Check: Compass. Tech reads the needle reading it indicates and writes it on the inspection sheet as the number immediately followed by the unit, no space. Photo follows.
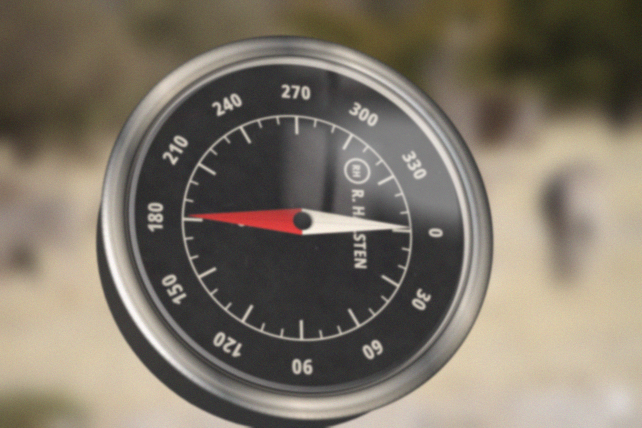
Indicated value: 180°
